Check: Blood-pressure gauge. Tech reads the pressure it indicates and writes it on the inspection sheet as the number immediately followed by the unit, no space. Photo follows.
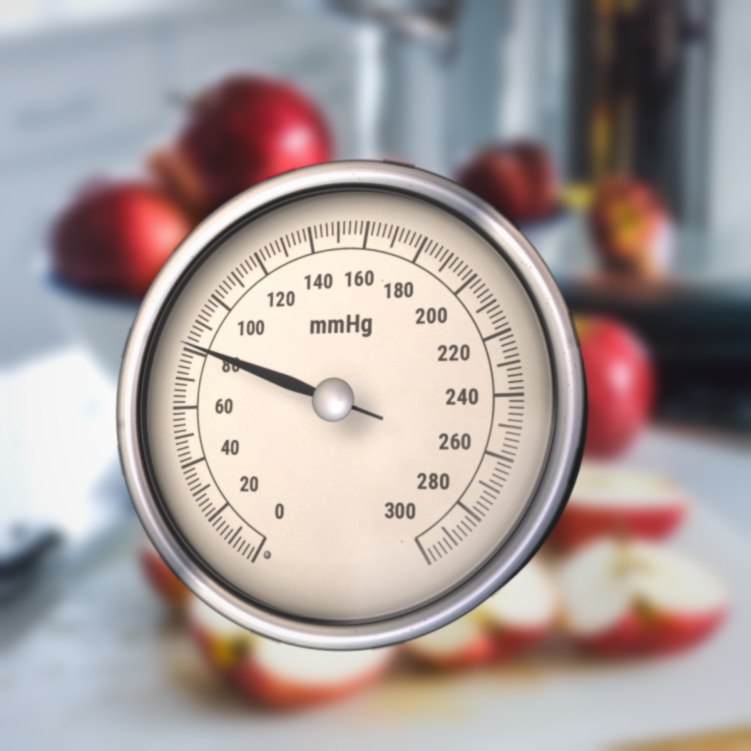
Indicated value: 82mmHg
